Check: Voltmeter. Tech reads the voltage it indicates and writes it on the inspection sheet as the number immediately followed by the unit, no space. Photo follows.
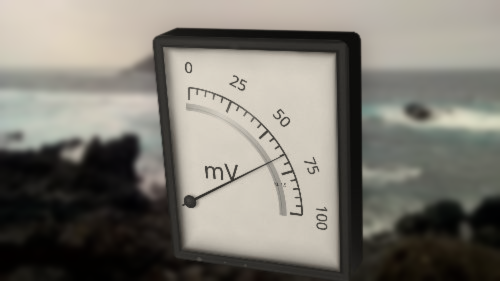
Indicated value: 65mV
